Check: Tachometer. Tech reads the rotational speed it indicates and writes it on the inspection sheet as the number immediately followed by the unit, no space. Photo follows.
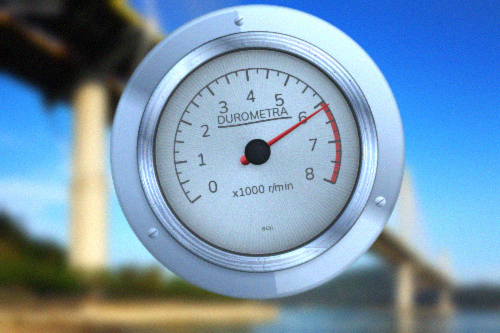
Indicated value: 6125rpm
